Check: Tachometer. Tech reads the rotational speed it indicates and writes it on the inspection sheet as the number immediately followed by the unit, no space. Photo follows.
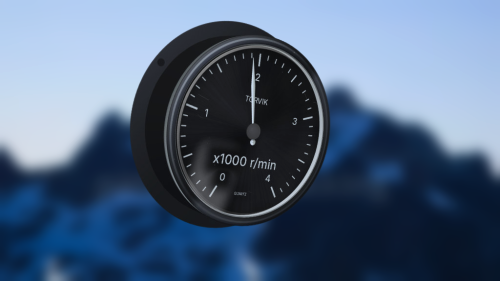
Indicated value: 1900rpm
